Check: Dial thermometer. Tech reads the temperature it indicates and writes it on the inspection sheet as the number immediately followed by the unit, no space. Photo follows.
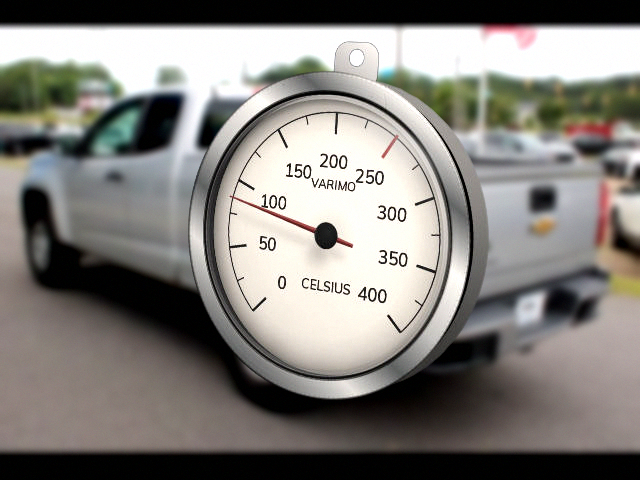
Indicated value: 87.5°C
